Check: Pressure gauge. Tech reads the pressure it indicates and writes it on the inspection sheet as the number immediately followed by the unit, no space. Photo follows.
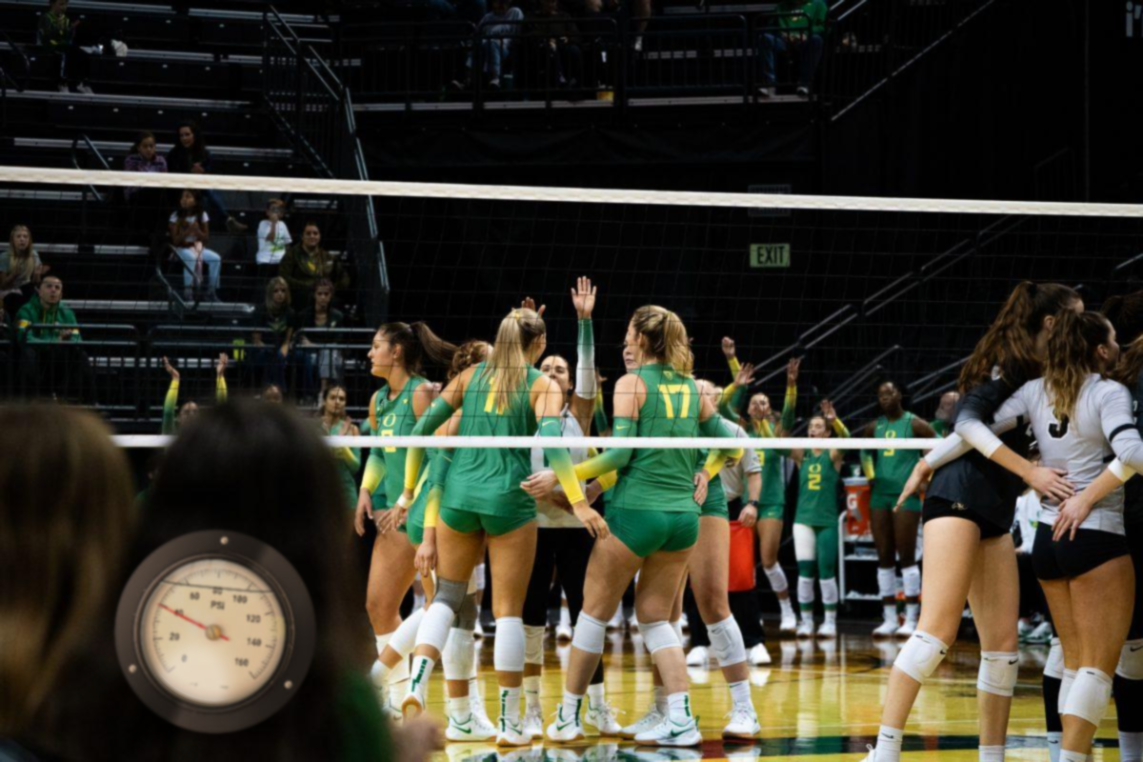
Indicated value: 40psi
